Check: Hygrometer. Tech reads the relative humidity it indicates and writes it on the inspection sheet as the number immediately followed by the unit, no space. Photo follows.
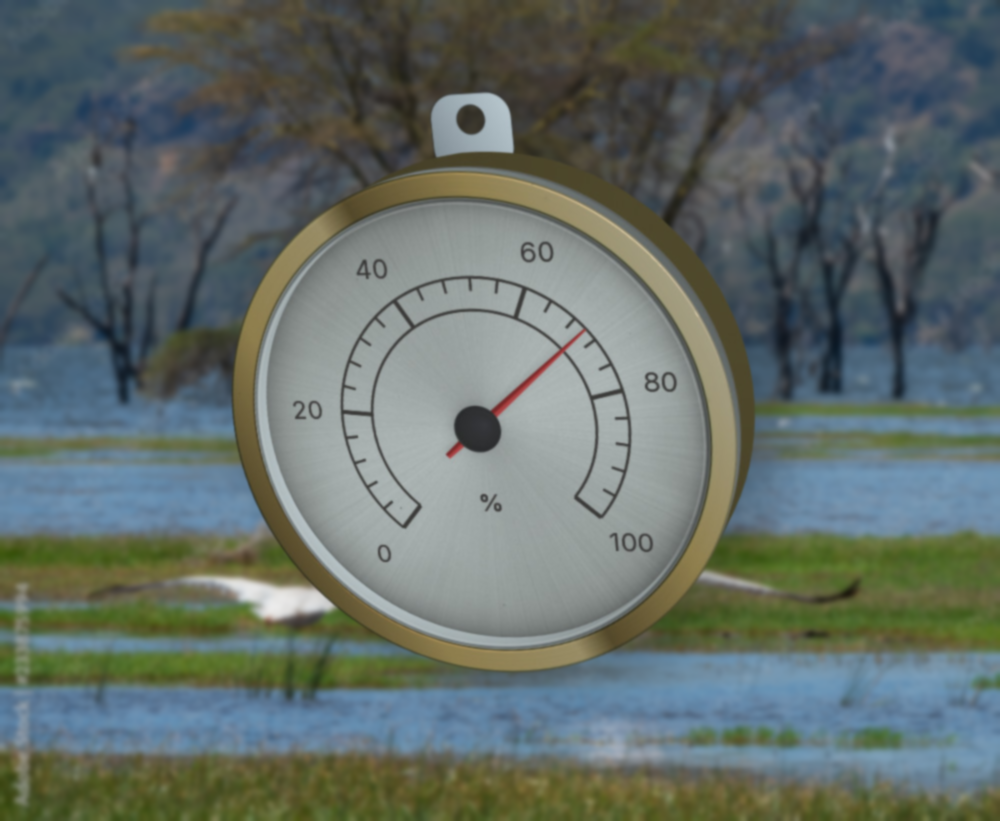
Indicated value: 70%
